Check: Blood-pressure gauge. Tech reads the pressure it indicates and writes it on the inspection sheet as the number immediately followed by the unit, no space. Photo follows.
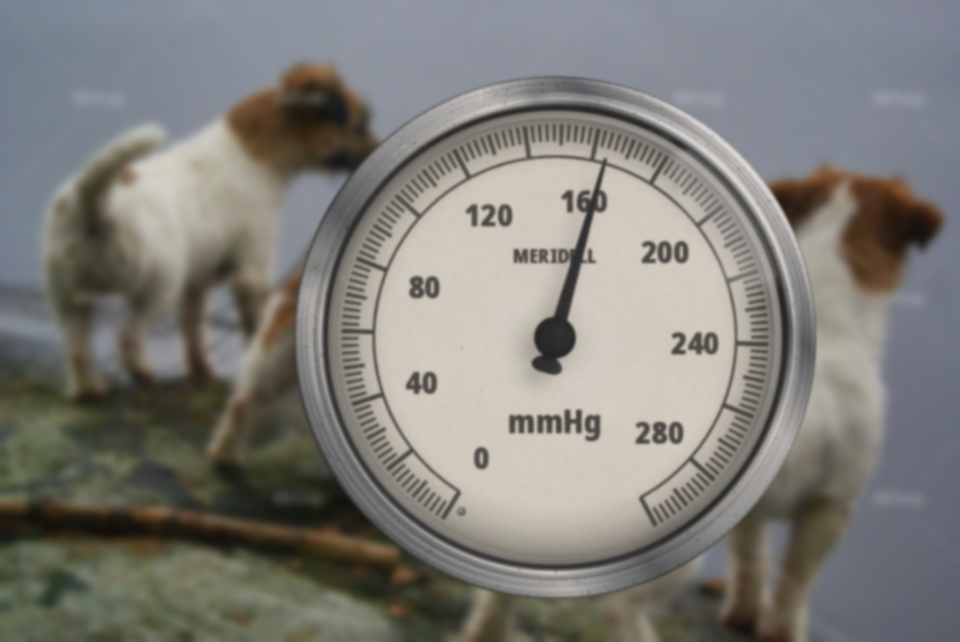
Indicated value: 164mmHg
